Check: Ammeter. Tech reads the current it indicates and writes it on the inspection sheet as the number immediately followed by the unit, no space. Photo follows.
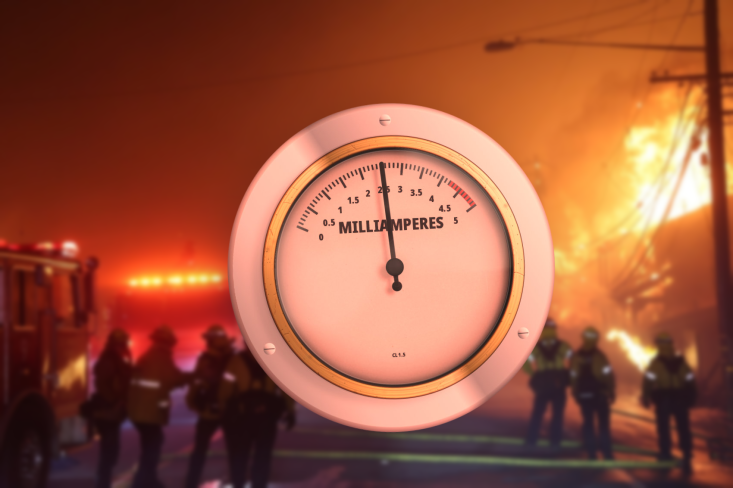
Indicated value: 2.5mA
